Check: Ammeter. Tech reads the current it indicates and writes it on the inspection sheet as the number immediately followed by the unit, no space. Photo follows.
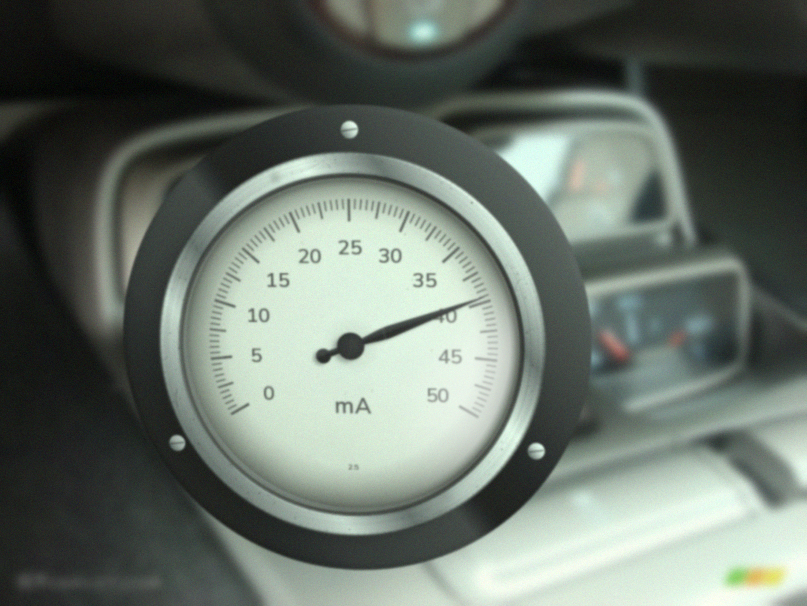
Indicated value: 39.5mA
